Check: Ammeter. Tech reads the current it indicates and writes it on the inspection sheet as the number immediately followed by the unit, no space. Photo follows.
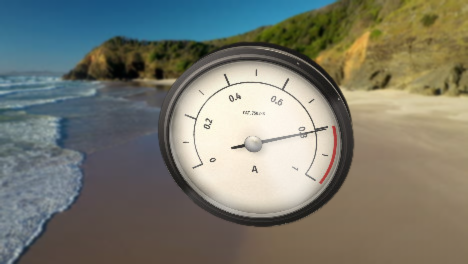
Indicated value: 0.8A
